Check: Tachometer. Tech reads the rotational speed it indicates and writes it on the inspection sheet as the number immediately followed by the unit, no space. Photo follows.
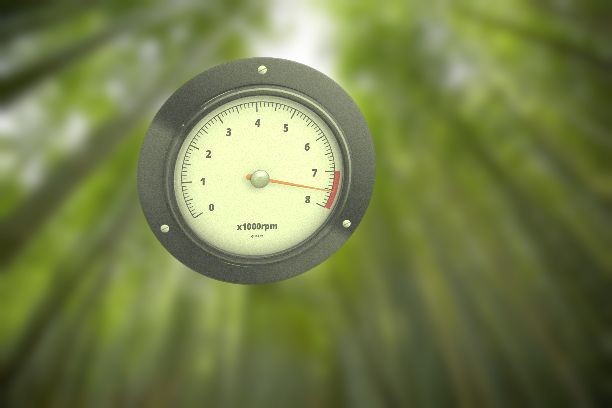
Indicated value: 7500rpm
